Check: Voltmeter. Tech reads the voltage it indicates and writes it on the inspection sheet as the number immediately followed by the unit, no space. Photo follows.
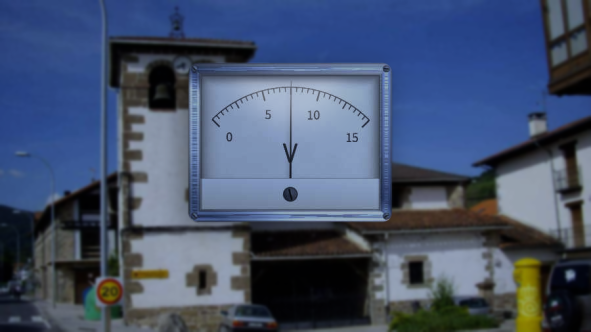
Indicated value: 7.5V
